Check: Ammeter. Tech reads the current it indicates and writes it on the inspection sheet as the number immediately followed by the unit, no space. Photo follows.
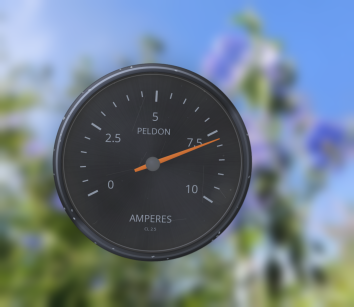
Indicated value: 7.75A
